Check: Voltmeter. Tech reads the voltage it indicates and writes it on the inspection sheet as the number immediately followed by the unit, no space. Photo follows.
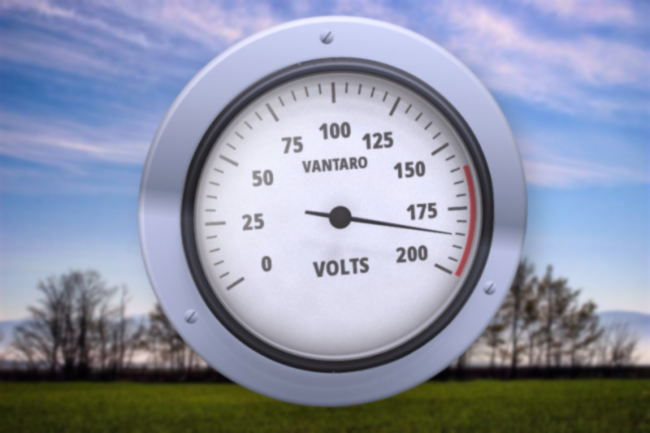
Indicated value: 185V
